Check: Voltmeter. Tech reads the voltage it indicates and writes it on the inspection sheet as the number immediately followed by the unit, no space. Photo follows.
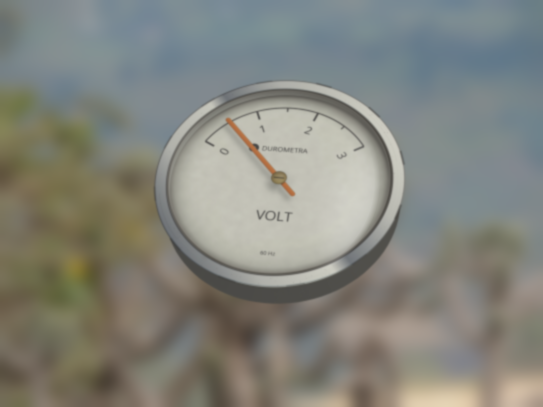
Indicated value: 0.5V
